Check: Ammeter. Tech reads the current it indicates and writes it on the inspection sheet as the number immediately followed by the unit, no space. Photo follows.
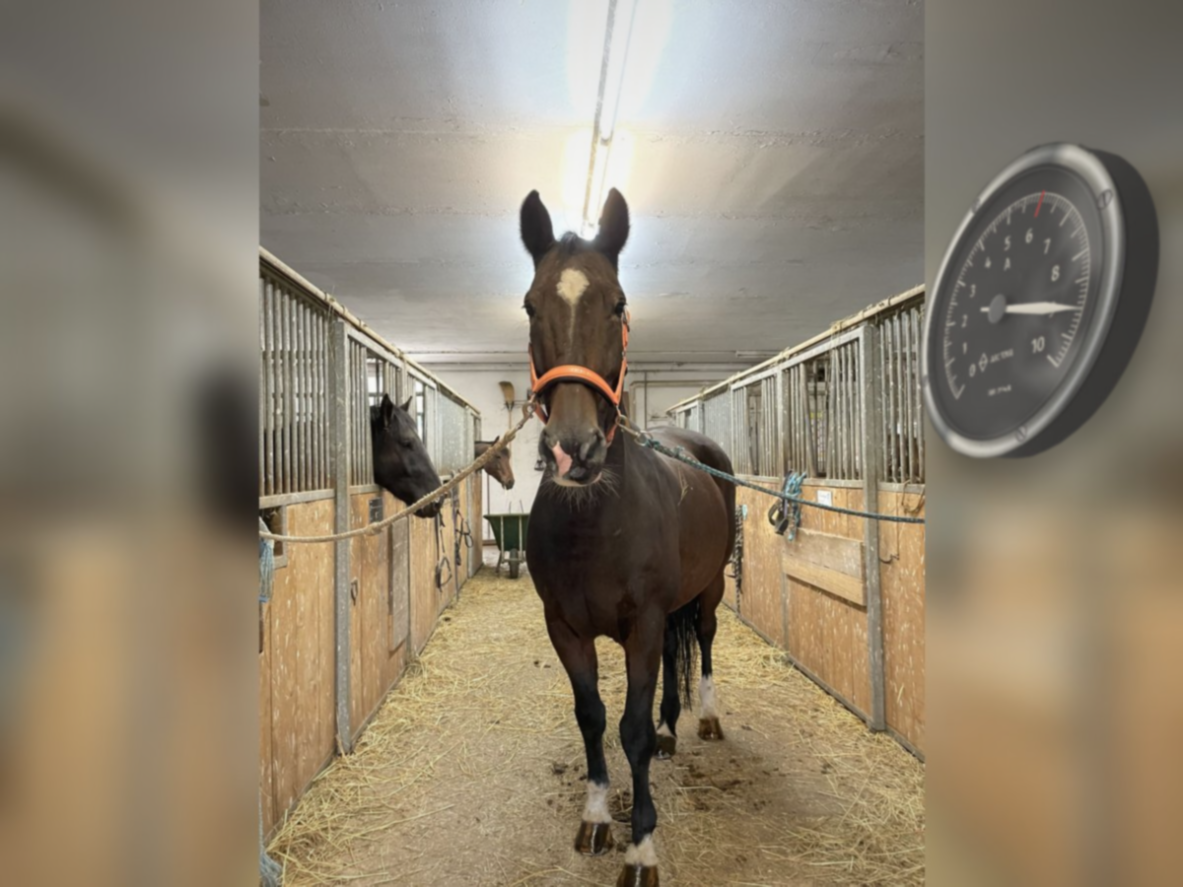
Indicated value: 9A
